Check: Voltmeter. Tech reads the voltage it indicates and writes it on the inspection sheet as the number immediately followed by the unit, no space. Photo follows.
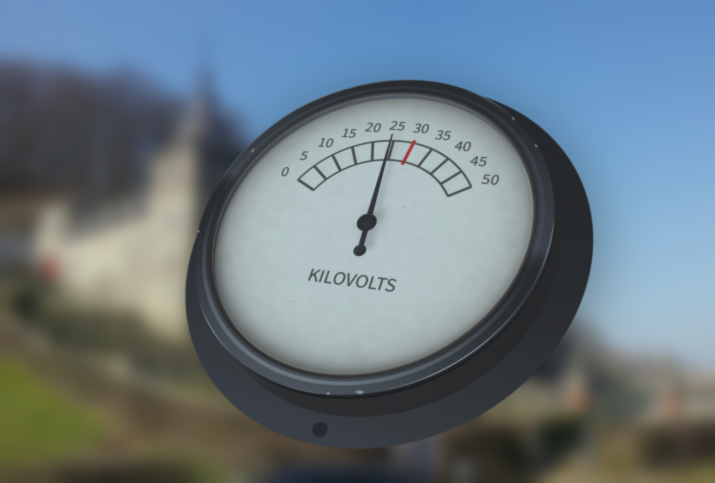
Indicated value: 25kV
